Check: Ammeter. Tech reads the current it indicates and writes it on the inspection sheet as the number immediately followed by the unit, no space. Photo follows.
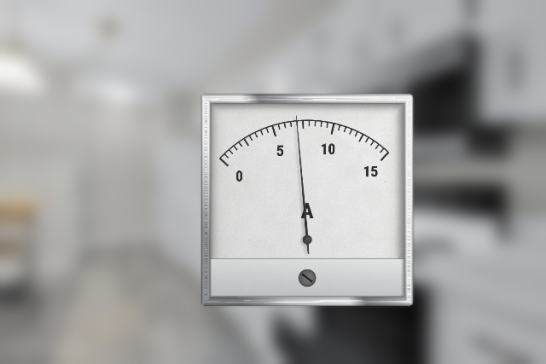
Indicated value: 7A
